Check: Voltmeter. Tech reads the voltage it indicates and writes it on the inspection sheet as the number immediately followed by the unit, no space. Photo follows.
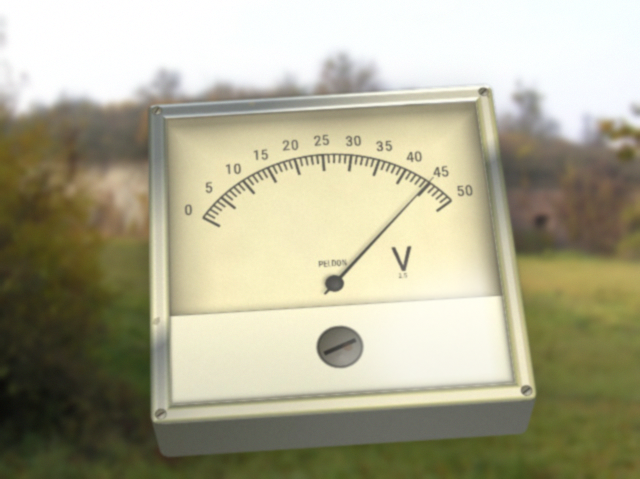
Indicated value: 45V
